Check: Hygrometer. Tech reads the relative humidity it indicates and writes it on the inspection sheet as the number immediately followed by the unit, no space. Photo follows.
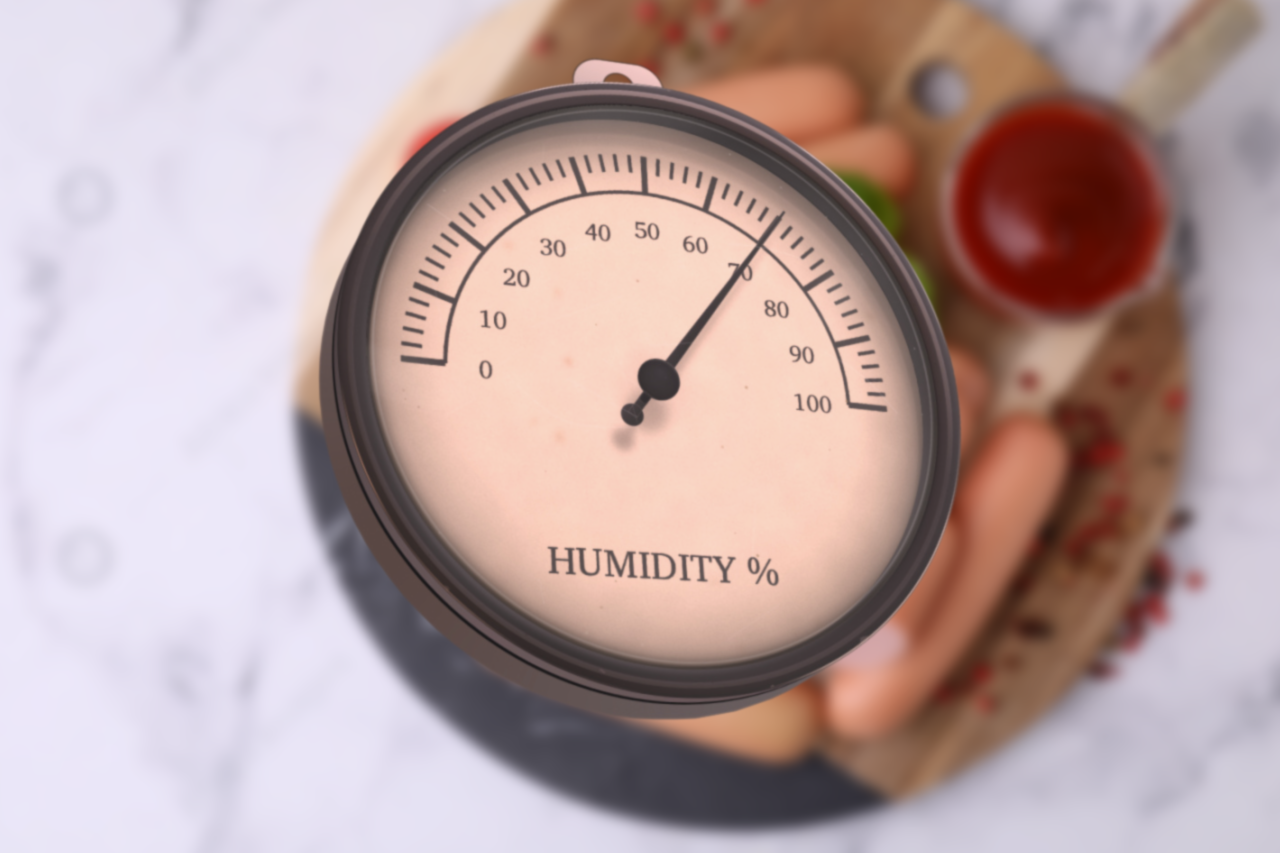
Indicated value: 70%
